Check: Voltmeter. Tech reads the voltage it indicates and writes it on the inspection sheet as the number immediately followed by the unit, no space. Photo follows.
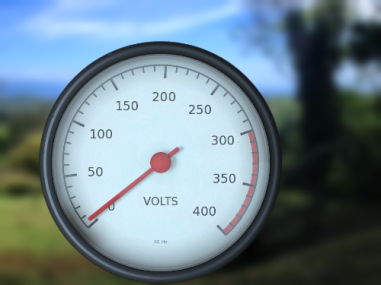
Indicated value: 5V
